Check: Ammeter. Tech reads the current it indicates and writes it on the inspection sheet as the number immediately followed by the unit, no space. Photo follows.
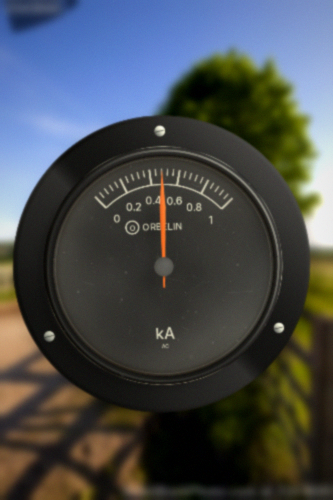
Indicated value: 0.48kA
